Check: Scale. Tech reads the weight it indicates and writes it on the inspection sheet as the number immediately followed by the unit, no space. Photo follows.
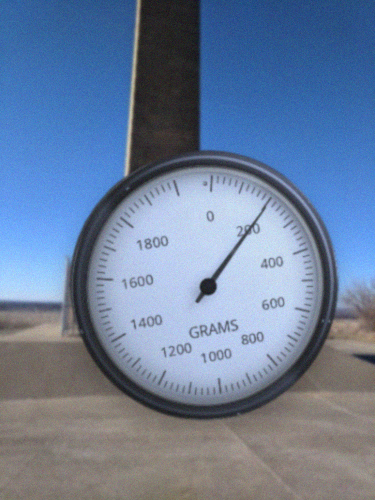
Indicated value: 200g
